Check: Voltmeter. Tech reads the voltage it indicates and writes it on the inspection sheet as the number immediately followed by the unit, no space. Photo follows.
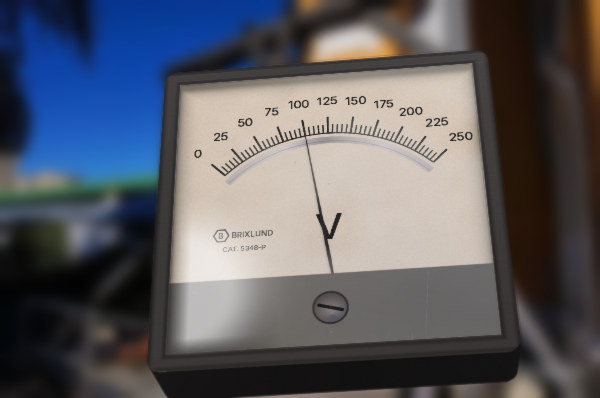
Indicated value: 100V
